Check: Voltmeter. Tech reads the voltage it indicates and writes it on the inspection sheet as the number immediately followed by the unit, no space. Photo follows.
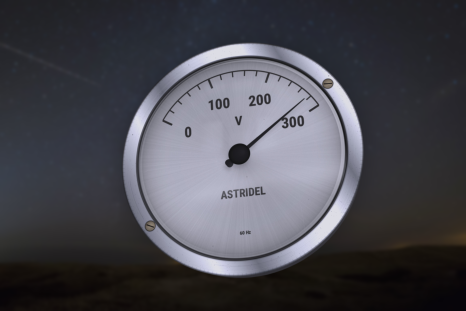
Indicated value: 280V
